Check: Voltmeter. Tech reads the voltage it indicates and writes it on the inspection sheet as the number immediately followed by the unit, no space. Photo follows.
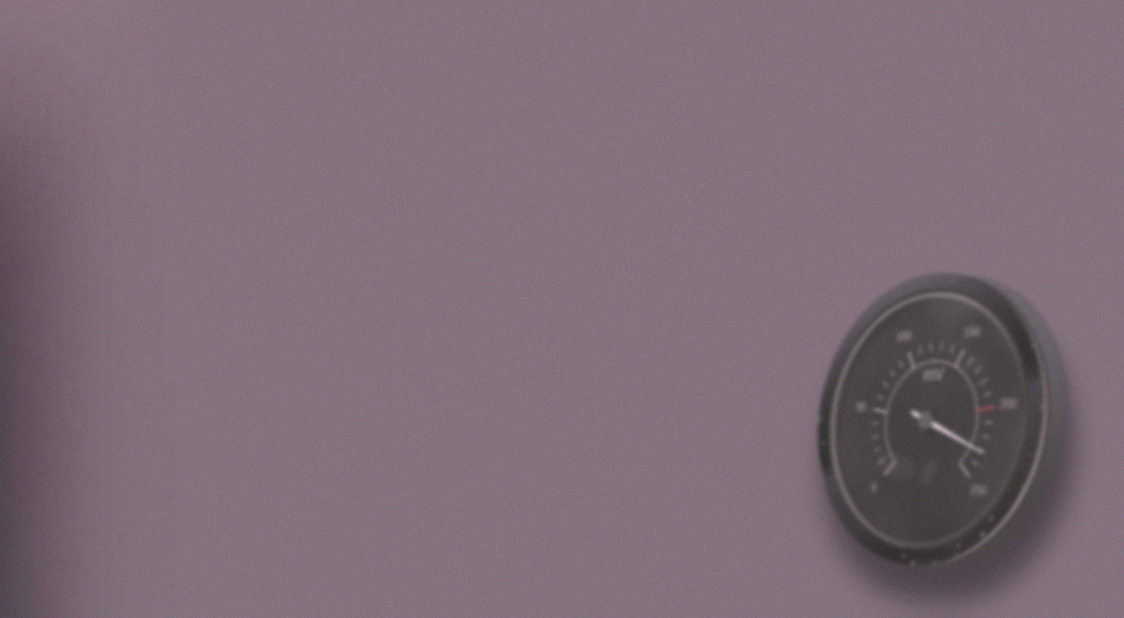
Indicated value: 230mV
